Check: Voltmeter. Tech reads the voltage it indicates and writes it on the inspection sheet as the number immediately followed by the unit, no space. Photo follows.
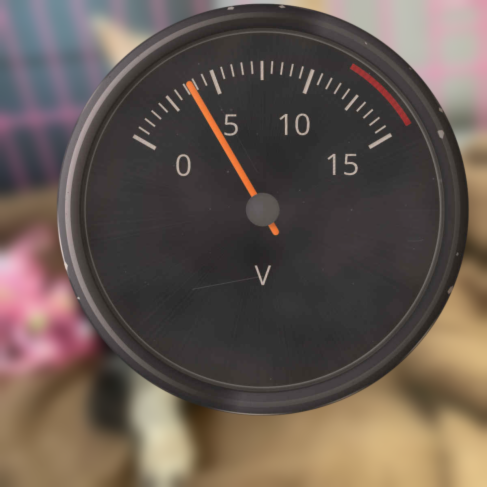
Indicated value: 3.75V
